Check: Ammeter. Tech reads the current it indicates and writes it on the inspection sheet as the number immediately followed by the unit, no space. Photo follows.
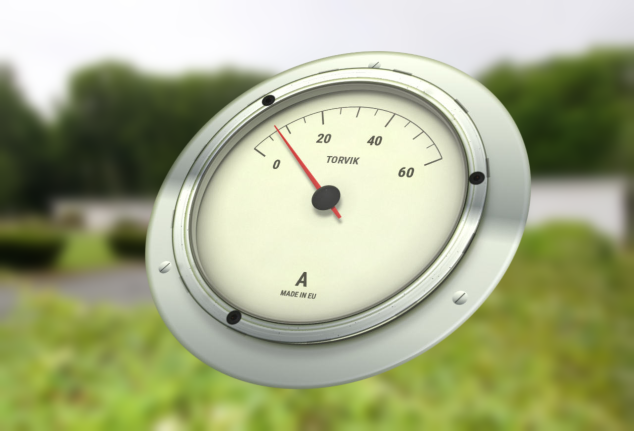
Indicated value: 7.5A
